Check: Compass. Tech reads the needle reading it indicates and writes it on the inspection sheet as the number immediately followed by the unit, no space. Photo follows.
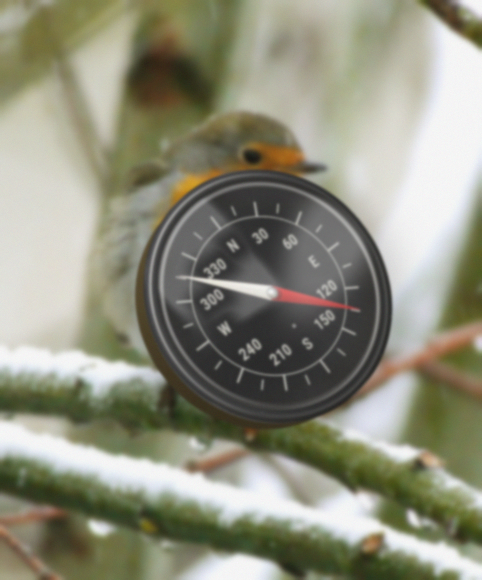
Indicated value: 135°
